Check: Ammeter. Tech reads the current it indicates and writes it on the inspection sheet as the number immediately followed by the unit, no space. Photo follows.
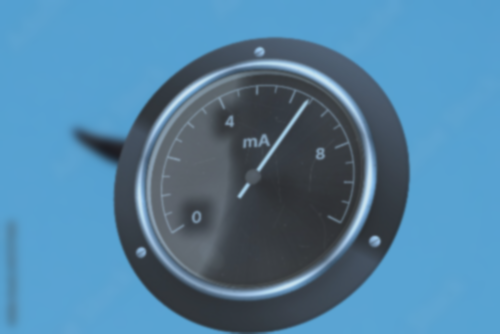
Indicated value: 6.5mA
